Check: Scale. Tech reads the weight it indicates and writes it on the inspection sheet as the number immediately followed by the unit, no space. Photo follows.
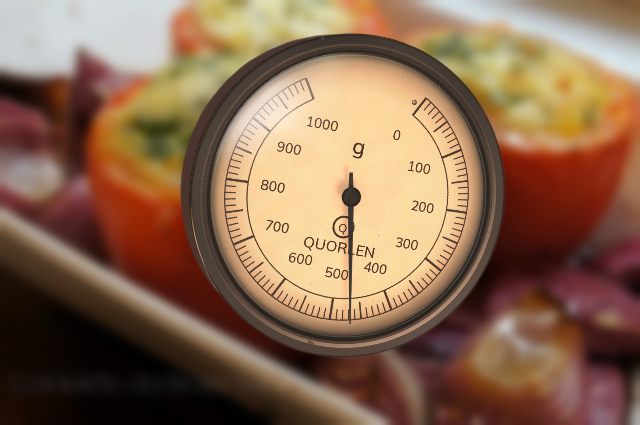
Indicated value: 470g
